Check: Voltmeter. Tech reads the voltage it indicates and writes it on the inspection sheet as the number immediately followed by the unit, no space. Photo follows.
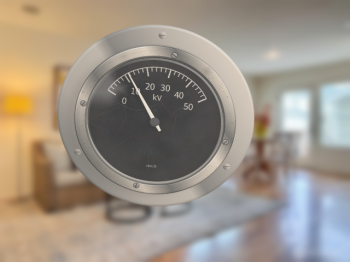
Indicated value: 12kV
